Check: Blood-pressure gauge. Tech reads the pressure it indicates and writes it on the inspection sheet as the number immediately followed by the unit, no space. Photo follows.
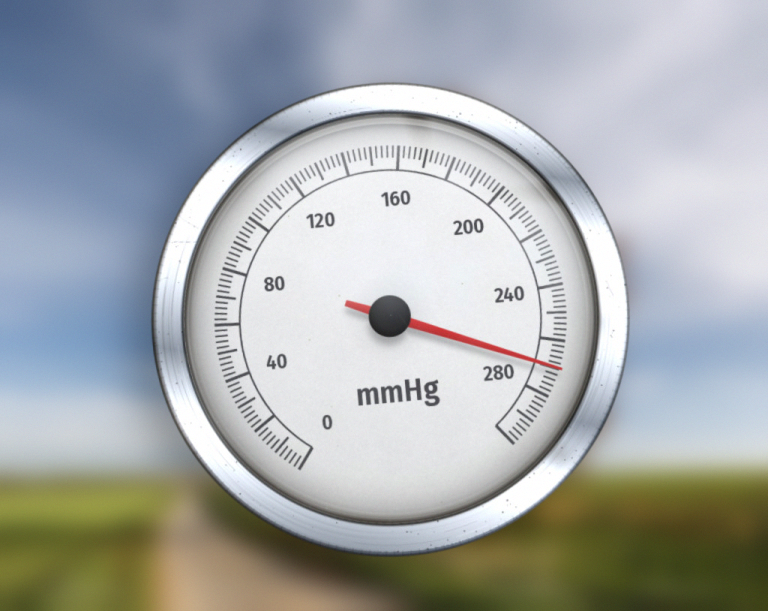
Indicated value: 270mmHg
